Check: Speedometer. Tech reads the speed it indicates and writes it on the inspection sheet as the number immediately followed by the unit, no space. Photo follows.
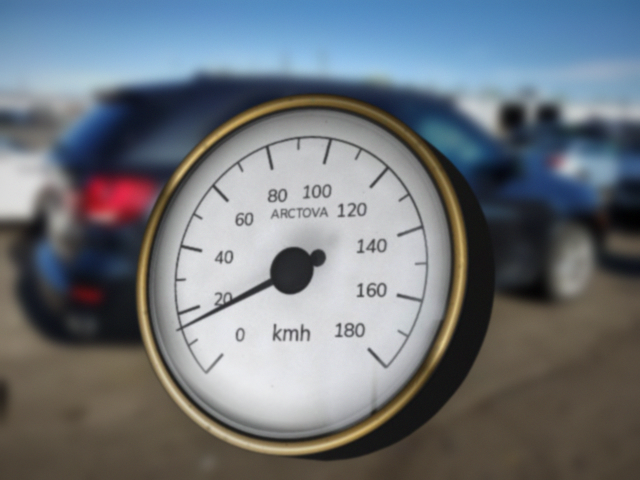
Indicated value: 15km/h
